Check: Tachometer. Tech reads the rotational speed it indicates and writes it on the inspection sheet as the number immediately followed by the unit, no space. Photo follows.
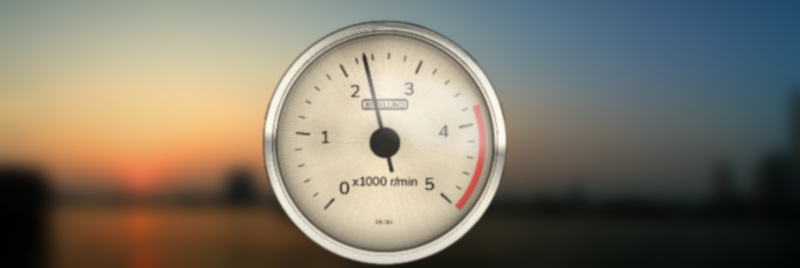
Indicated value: 2300rpm
